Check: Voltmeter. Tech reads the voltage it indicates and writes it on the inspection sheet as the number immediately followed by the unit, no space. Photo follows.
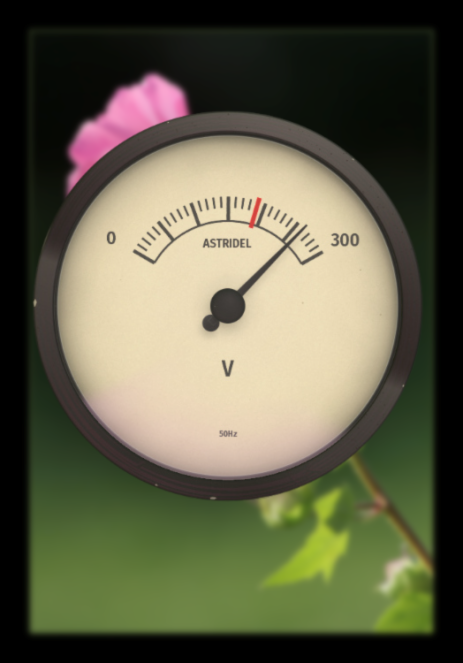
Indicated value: 260V
